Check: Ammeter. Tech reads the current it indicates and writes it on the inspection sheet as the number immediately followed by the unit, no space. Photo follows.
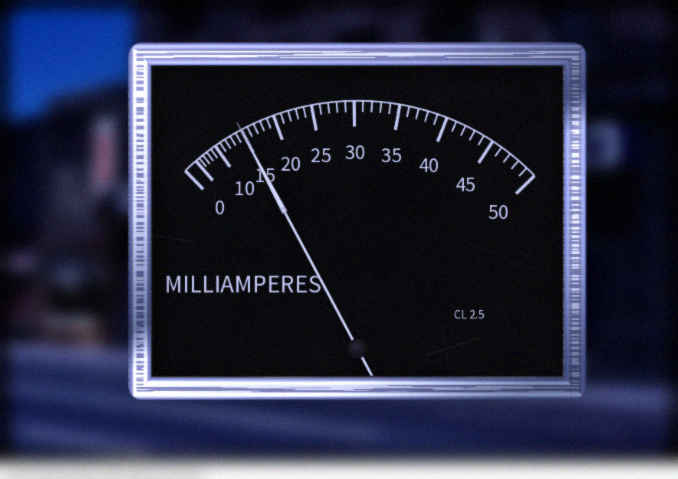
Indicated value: 15mA
